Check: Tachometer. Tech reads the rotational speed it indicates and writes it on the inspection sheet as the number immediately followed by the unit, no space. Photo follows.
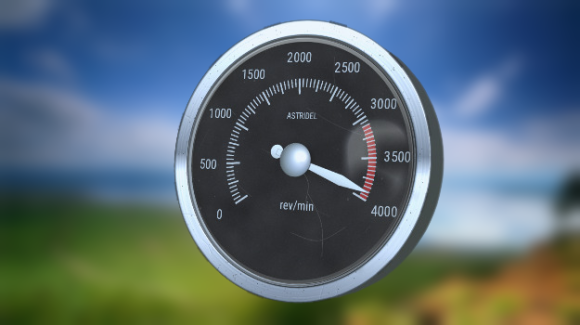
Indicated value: 3900rpm
